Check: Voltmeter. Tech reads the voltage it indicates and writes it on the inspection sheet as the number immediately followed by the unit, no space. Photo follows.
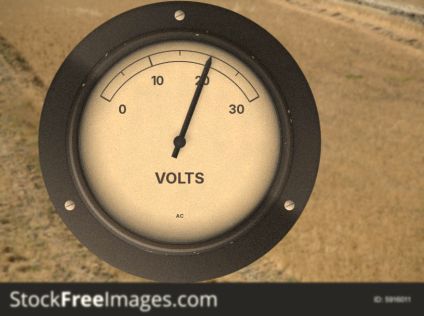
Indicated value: 20V
